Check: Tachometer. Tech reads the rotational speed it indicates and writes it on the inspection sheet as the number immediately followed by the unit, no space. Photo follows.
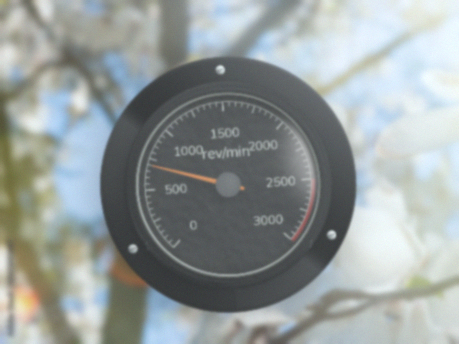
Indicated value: 700rpm
